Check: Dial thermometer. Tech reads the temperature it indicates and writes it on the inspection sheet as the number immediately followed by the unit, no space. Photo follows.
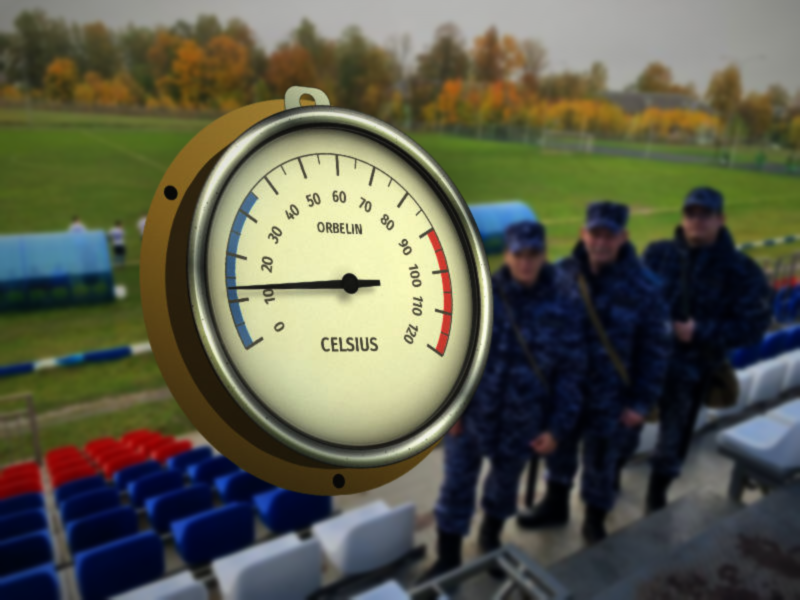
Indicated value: 12.5°C
